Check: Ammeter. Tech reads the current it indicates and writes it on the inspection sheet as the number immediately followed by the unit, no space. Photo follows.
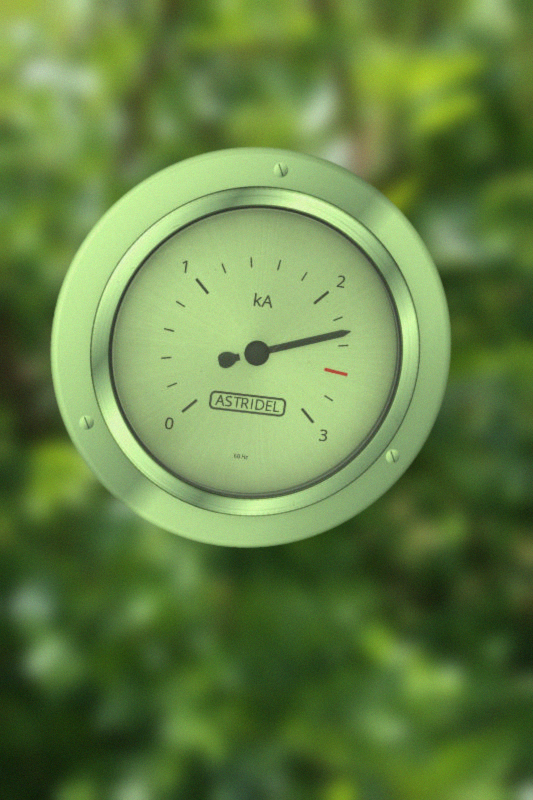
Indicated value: 2.3kA
